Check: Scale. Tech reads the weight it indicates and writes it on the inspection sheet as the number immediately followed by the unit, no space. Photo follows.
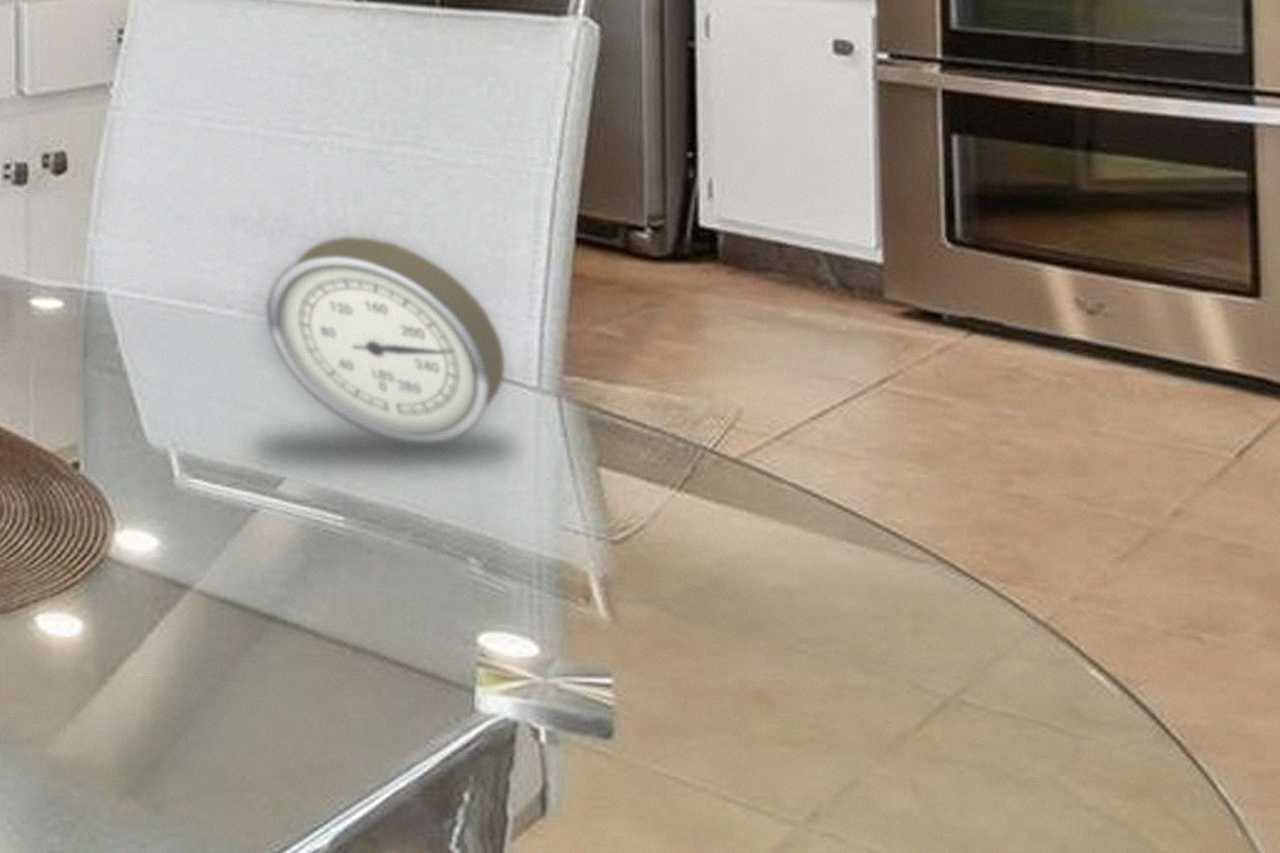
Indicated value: 220lb
